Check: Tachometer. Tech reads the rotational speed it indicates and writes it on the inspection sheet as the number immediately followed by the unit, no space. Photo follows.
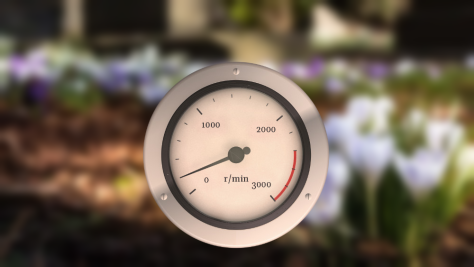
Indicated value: 200rpm
